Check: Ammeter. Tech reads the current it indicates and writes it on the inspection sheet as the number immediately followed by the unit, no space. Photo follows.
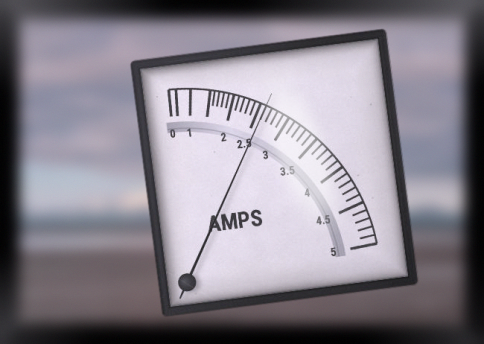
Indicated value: 2.6A
